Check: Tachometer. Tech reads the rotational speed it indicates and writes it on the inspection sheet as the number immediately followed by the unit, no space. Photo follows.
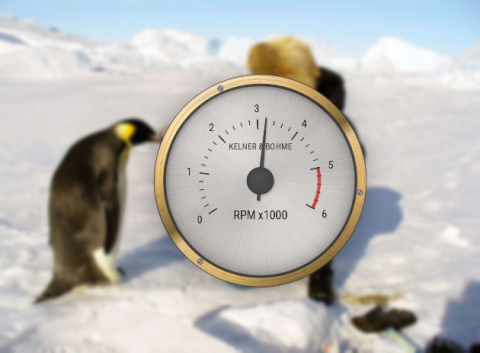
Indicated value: 3200rpm
